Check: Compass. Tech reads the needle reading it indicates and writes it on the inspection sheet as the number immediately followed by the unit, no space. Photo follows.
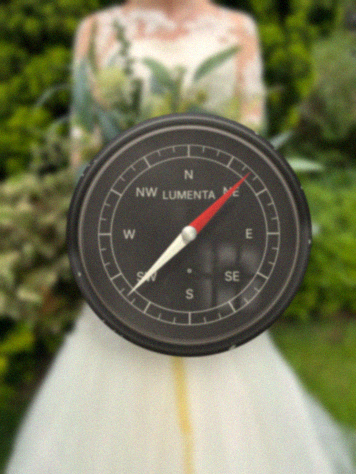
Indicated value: 45°
